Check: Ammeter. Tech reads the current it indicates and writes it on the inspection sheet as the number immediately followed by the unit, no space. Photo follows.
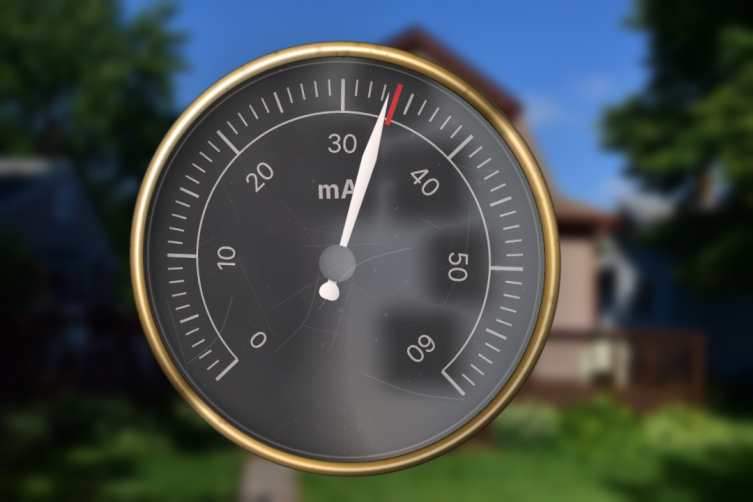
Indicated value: 33.5mA
